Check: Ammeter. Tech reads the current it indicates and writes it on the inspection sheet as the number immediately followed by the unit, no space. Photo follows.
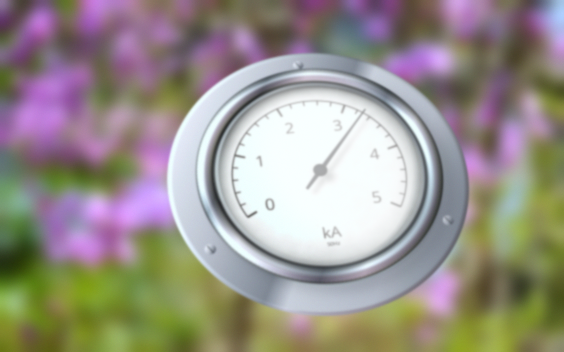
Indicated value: 3.3kA
